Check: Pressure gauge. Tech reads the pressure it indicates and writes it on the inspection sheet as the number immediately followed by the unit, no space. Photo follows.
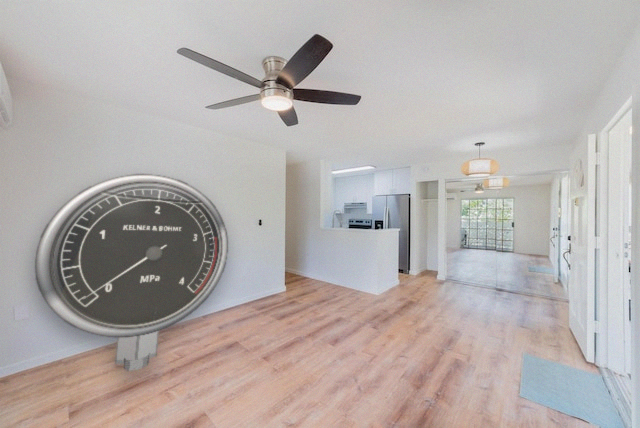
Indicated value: 0.1MPa
